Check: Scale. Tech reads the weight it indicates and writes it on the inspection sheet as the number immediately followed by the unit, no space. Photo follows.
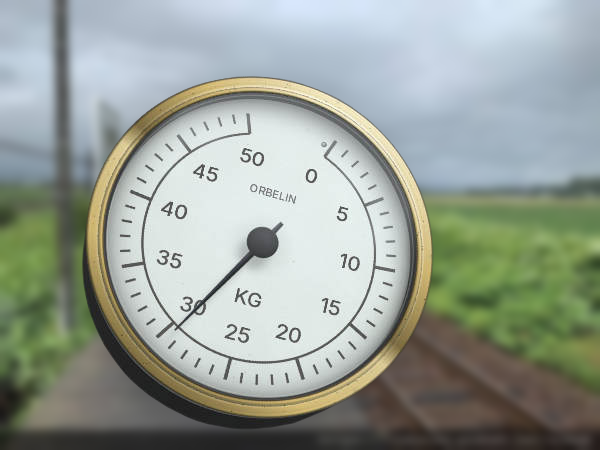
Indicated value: 29.5kg
